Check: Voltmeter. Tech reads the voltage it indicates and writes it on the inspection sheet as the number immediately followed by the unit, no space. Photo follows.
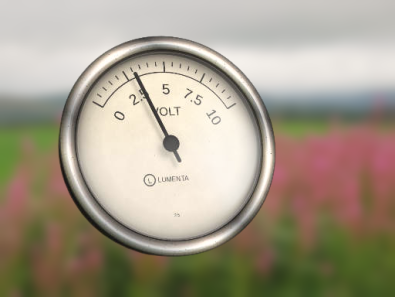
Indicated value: 3V
